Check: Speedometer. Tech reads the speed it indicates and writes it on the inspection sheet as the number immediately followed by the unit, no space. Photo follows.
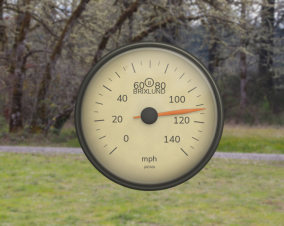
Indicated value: 112.5mph
